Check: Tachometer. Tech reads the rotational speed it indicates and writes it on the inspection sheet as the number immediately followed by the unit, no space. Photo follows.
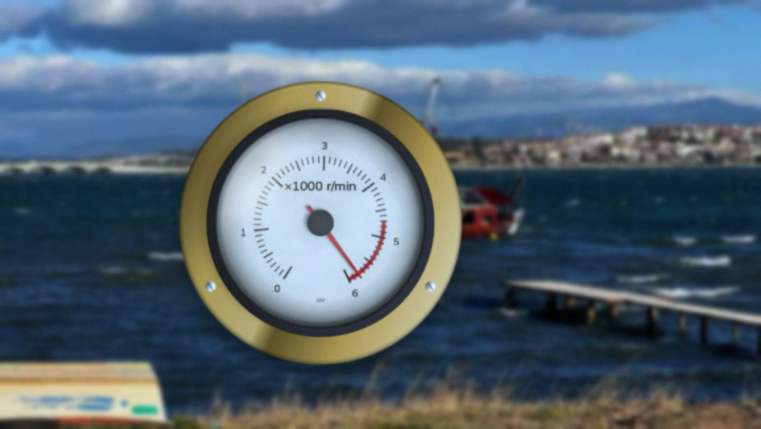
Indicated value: 5800rpm
